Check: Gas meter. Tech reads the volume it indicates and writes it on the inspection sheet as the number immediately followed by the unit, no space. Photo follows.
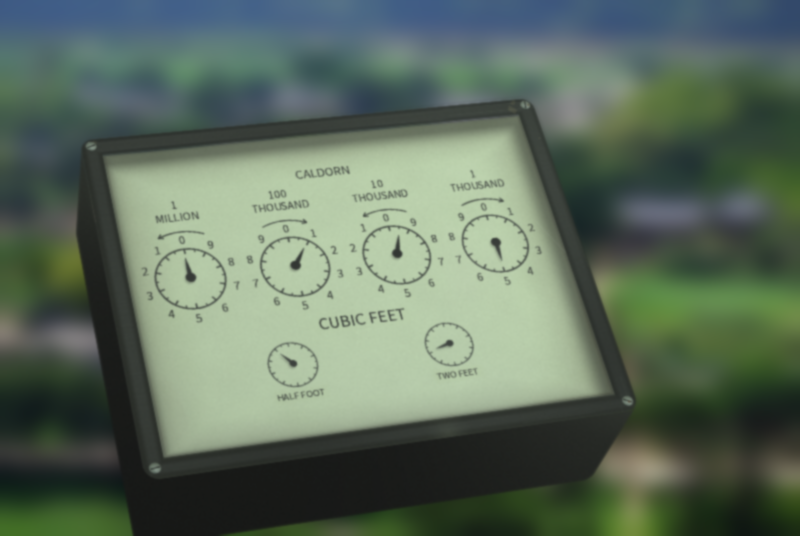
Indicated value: 9500ft³
